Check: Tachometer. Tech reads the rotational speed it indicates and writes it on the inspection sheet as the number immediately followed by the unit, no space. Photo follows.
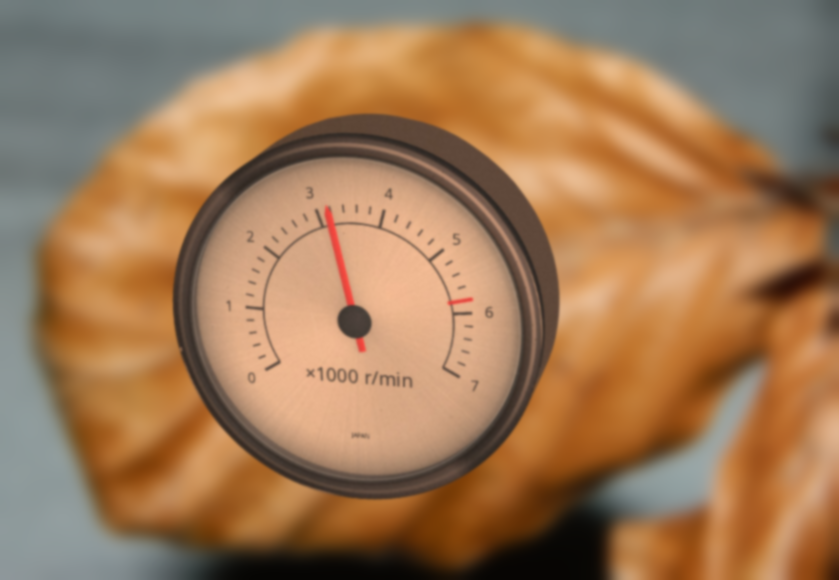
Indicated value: 3200rpm
